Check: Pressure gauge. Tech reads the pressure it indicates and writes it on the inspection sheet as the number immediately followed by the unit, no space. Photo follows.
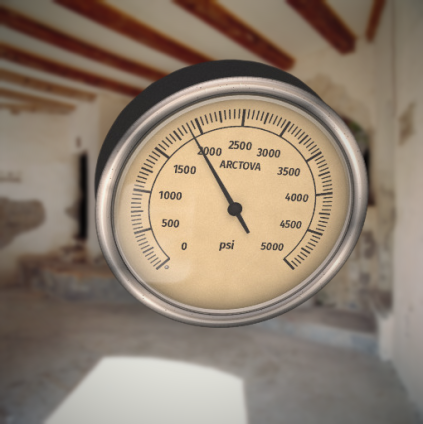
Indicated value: 1900psi
